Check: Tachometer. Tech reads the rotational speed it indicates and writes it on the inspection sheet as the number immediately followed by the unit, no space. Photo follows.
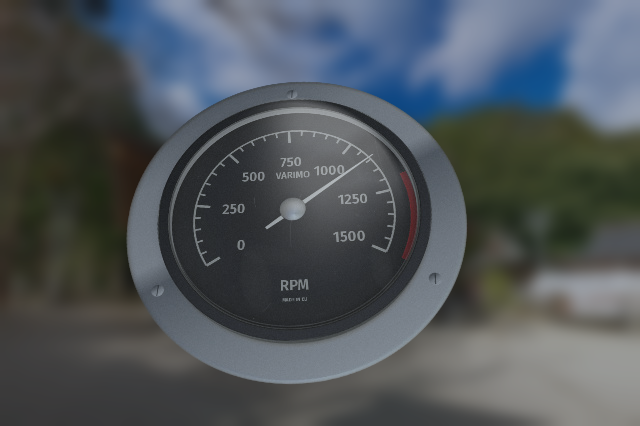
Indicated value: 1100rpm
